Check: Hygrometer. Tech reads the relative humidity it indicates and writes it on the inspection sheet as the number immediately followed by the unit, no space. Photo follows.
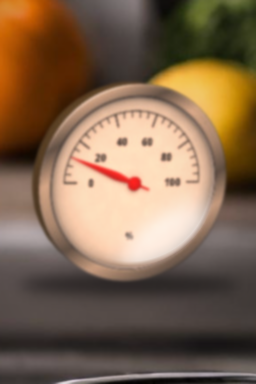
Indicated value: 12%
